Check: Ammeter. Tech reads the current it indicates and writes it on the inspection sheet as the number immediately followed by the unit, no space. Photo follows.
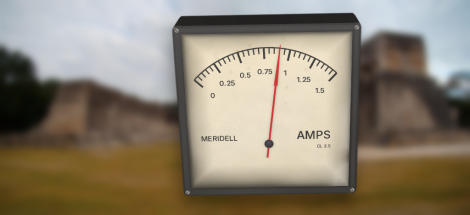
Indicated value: 0.9A
